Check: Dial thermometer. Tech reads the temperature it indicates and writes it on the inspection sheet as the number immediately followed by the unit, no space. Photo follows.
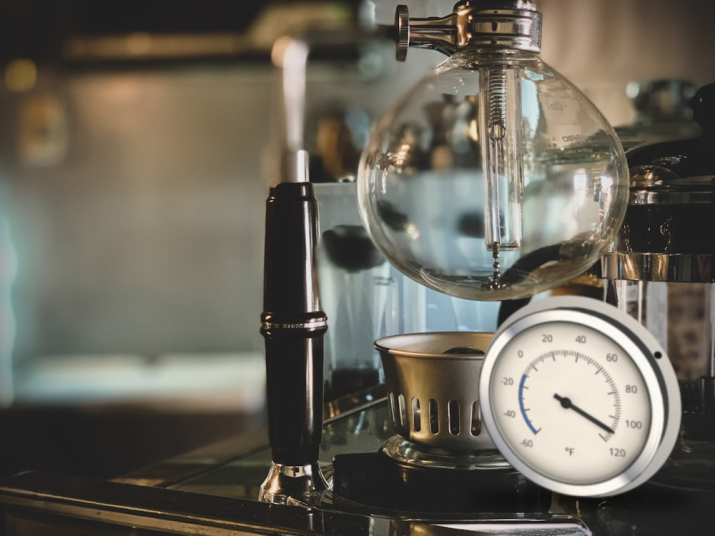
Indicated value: 110°F
